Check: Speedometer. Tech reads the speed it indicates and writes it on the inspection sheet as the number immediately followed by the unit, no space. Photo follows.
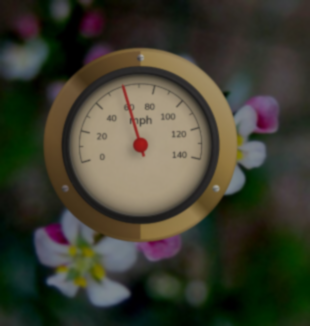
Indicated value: 60mph
